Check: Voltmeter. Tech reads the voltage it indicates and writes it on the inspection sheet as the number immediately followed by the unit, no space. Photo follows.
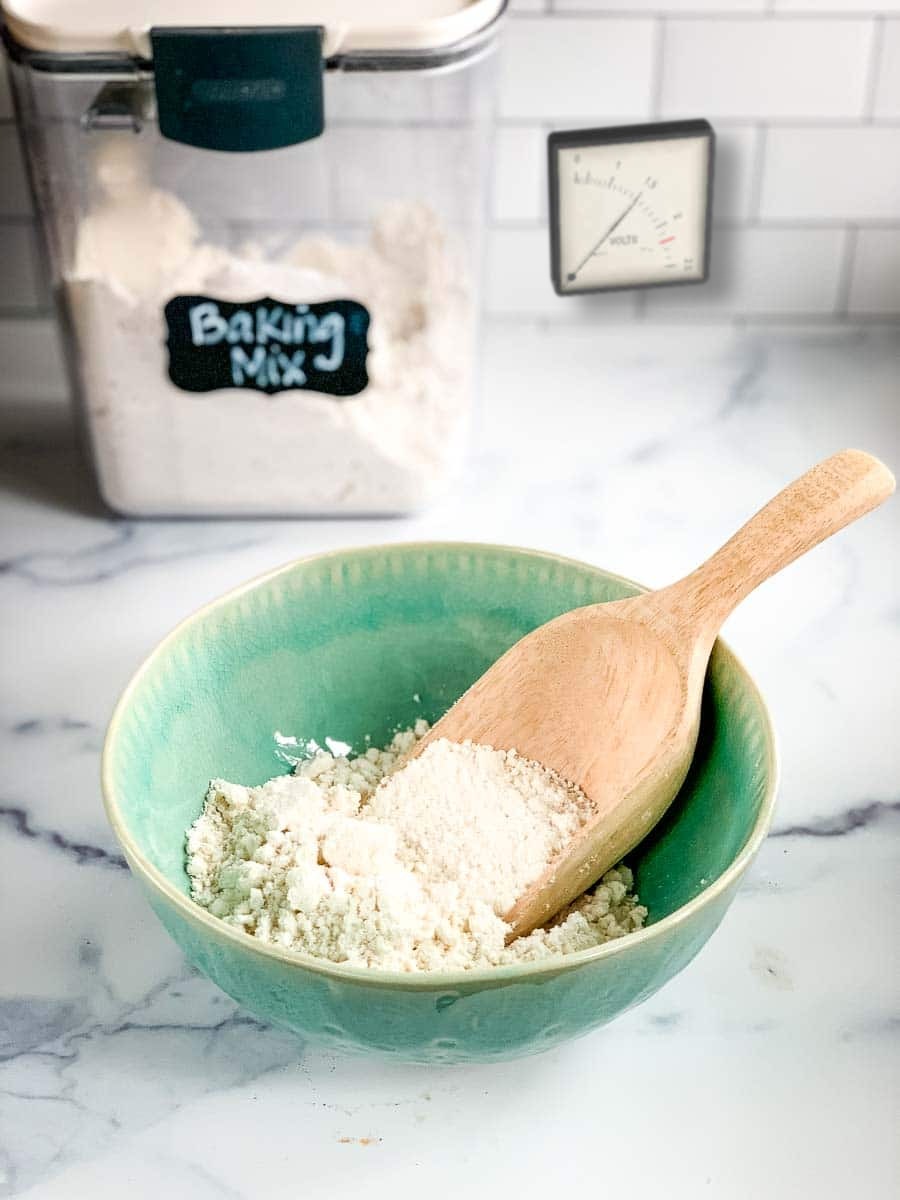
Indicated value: 1.5V
